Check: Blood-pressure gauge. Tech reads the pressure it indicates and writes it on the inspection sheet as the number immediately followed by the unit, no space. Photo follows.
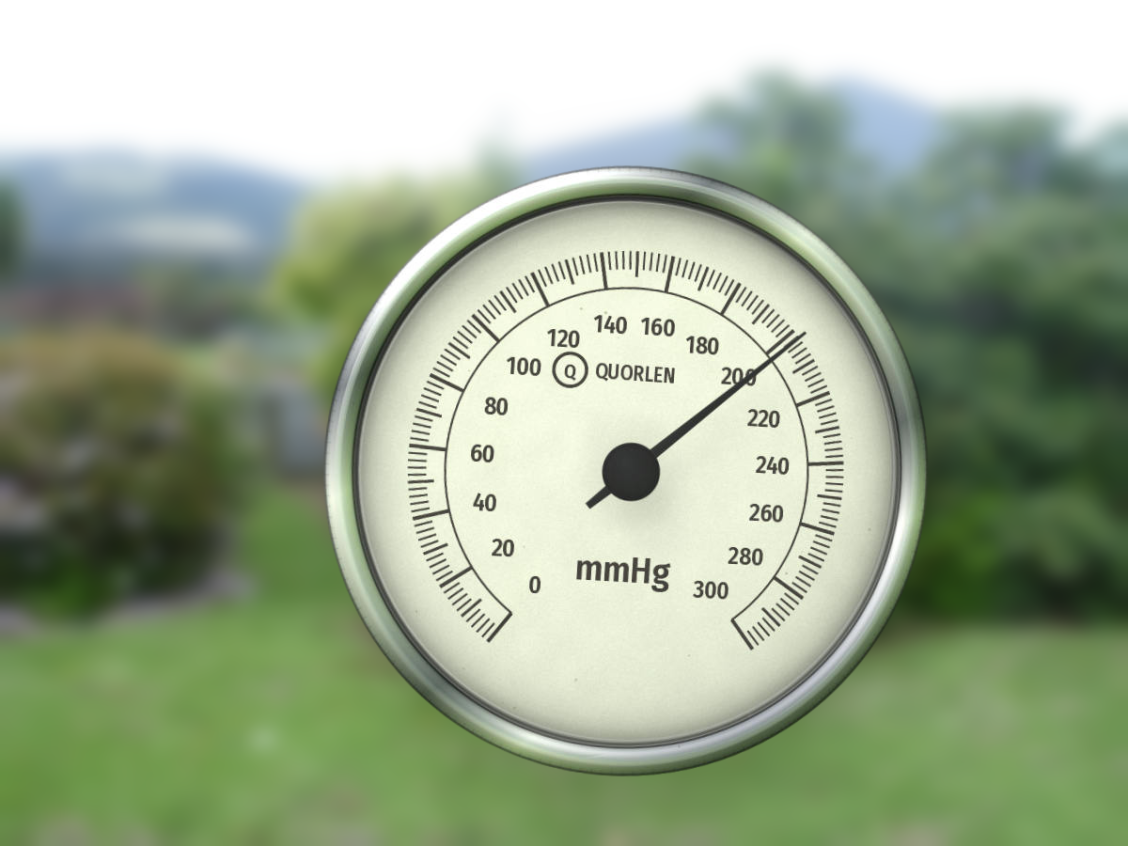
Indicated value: 202mmHg
